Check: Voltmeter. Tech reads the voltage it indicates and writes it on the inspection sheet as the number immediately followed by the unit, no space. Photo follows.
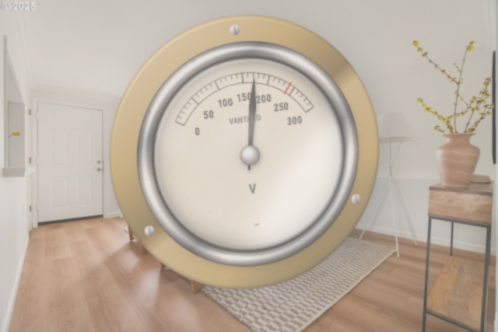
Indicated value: 170V
